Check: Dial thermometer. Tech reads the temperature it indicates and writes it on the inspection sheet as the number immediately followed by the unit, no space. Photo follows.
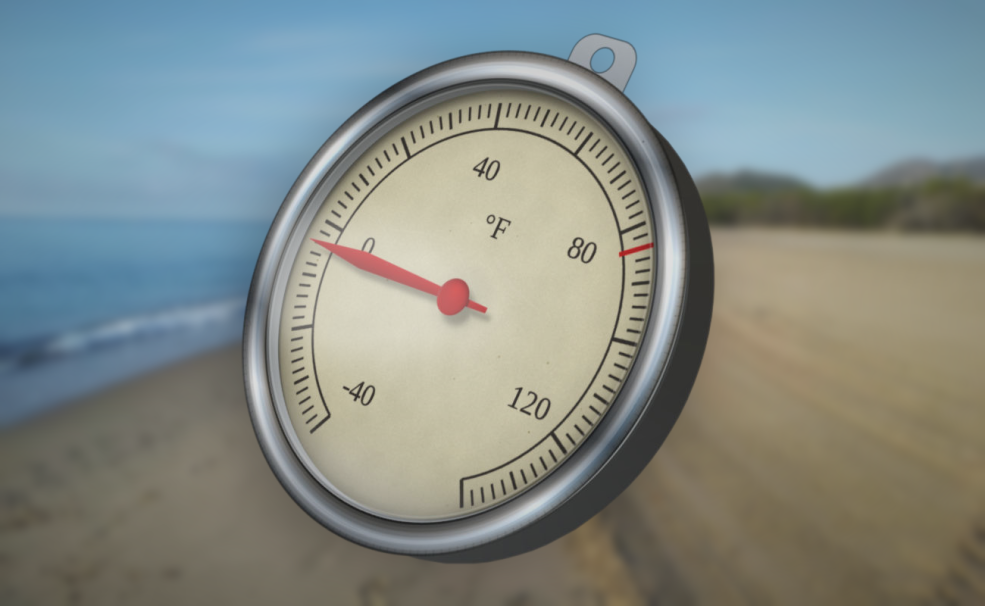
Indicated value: -4°F
